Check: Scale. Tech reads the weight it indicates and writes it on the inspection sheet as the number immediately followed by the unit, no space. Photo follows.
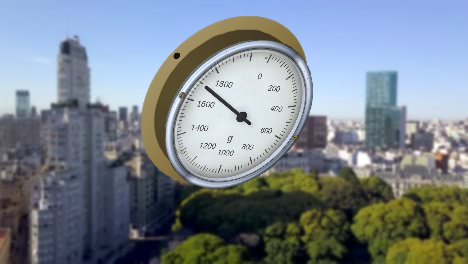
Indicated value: 1700g
